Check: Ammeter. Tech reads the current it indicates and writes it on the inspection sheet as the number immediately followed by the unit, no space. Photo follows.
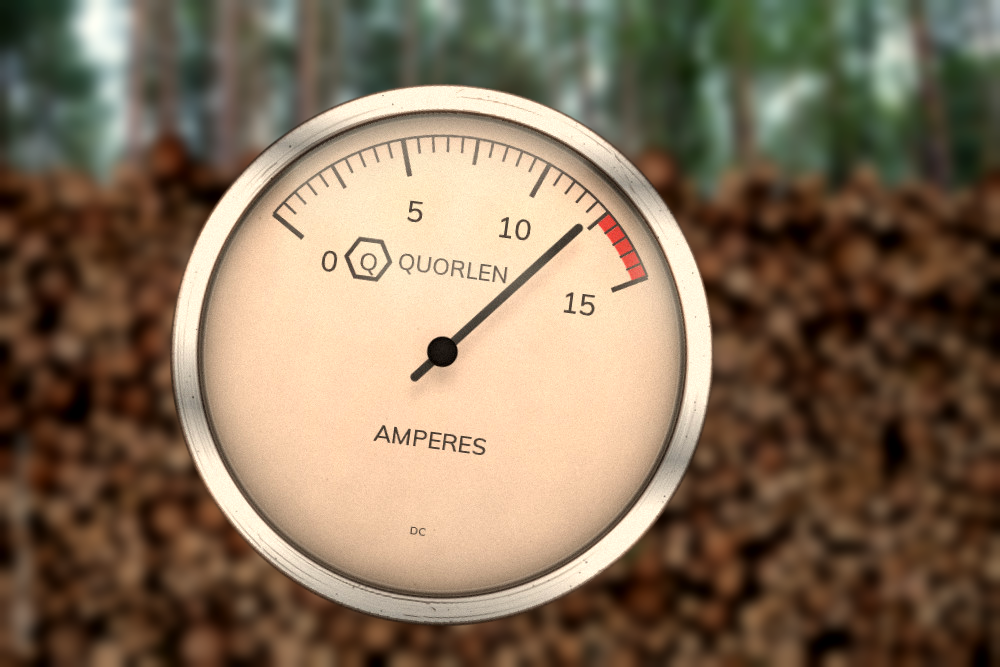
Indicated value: 12.25A
